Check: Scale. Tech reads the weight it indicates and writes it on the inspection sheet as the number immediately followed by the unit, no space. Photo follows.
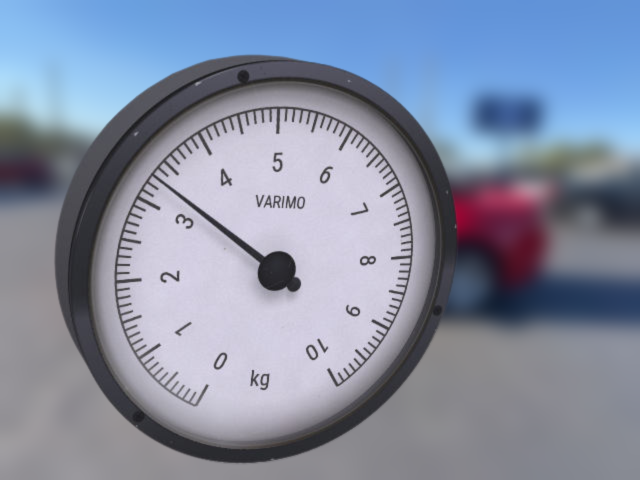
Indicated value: 3.3kg
